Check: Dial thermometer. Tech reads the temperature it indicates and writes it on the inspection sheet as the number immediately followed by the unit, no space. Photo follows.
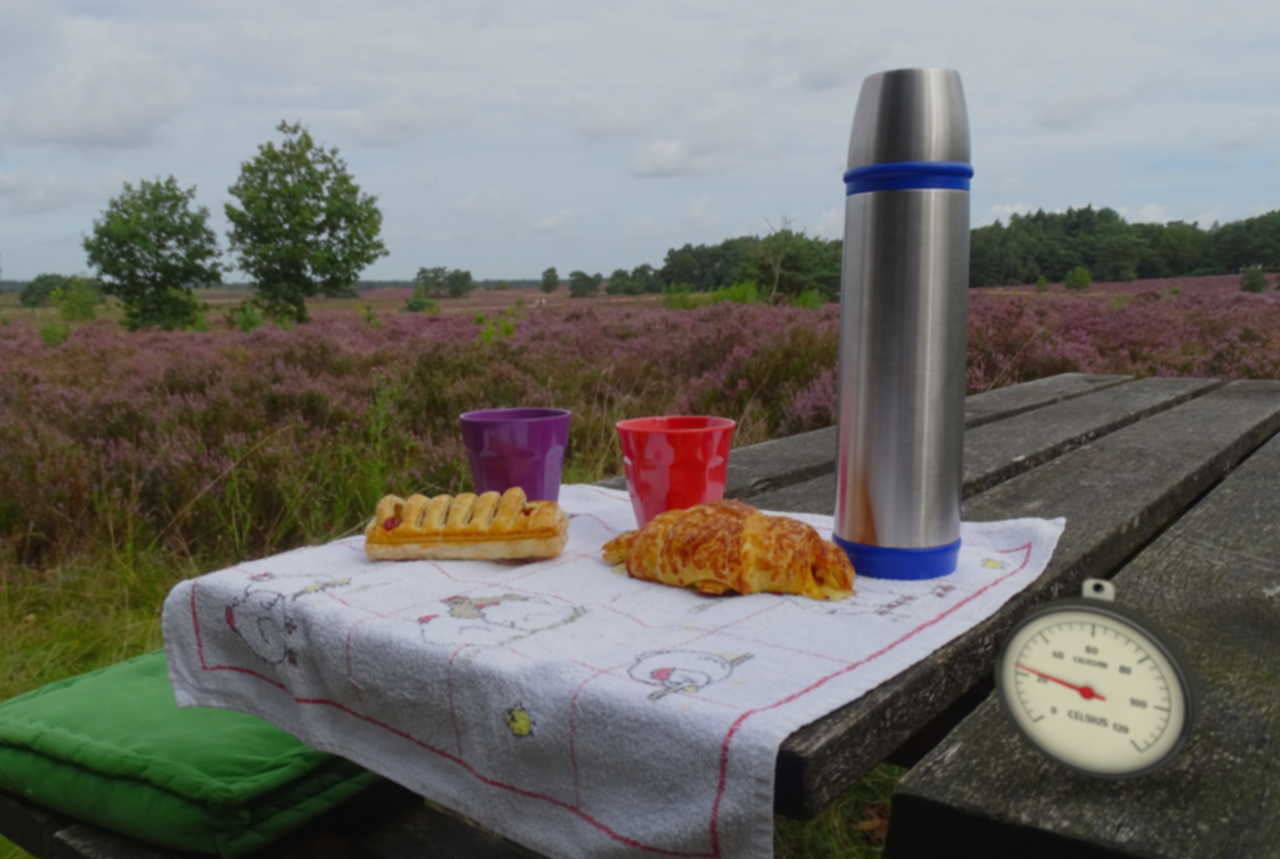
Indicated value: 24°C
